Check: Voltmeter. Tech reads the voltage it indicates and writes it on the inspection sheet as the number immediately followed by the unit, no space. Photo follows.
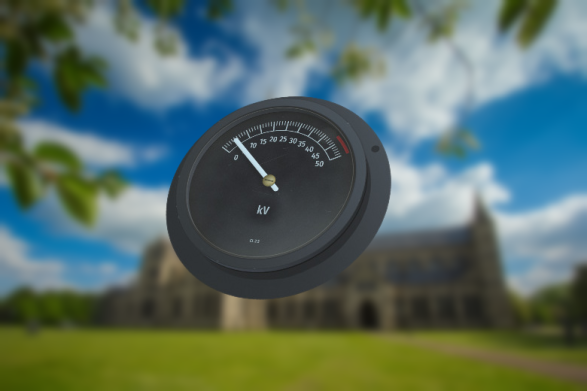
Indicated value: 5kV
